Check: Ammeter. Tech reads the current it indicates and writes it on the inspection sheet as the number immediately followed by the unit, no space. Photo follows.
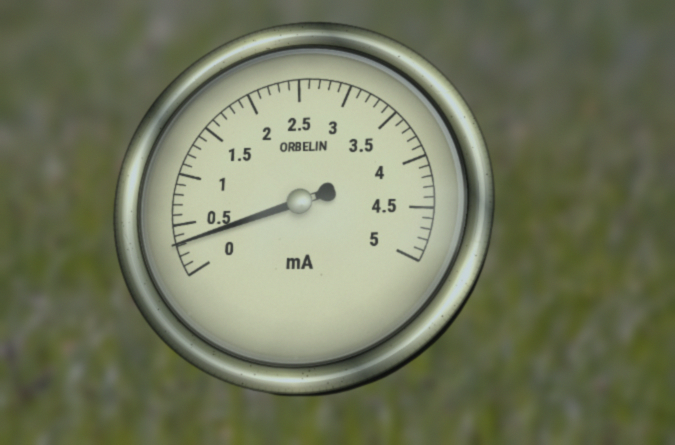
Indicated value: 0.3mA
